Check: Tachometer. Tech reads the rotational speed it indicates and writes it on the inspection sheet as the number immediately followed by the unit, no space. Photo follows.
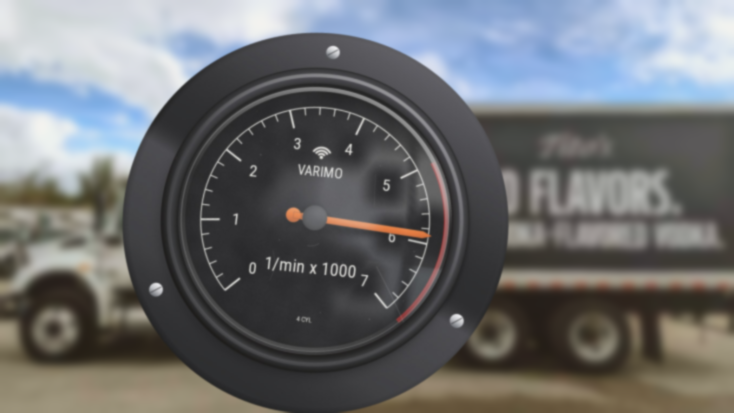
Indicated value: 5900rpm
